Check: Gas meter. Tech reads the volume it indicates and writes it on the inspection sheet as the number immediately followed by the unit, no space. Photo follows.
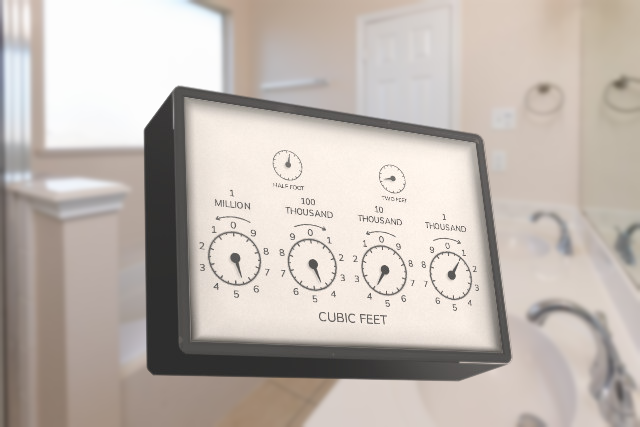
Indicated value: 544100ft³
